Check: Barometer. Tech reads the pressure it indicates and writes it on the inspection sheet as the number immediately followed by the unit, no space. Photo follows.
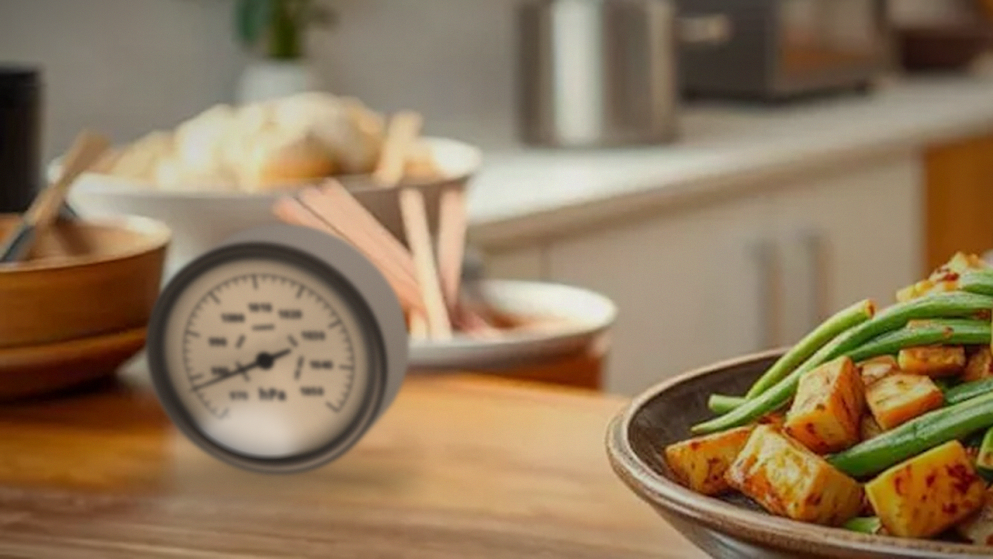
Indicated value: 978hPa
